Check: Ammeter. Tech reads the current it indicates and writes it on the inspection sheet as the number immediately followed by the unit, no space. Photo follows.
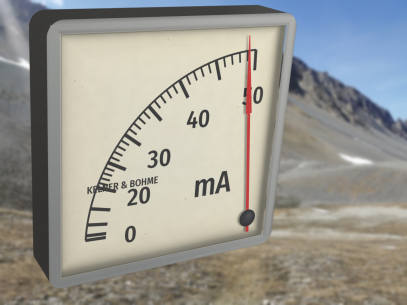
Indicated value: 49mA
